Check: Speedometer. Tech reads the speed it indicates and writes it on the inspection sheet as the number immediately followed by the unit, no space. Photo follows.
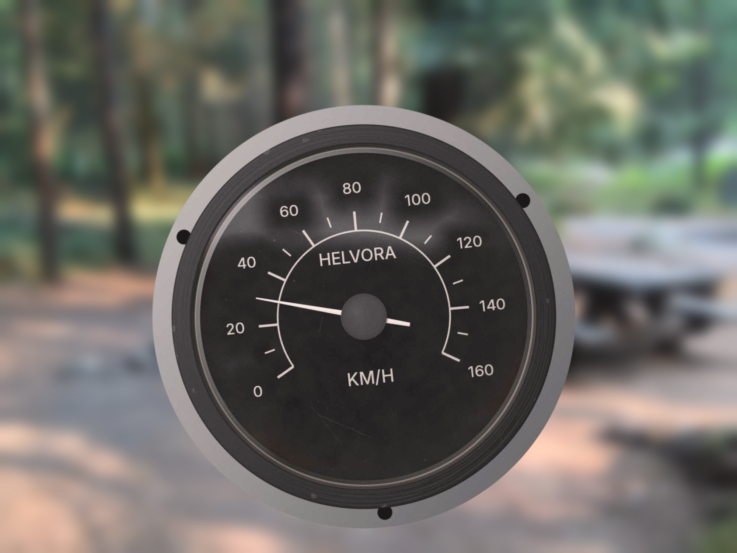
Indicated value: 30km/h
